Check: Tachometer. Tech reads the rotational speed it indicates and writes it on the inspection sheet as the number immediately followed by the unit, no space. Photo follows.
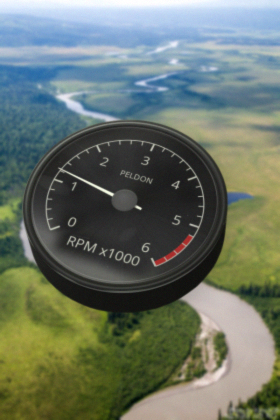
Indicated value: 1200rpm
